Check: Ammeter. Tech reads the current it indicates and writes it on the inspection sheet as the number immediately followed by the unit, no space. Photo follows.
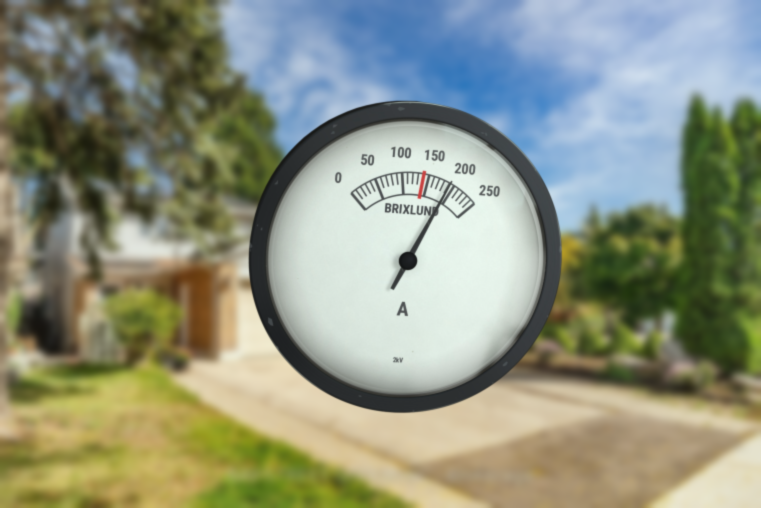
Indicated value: 190A
